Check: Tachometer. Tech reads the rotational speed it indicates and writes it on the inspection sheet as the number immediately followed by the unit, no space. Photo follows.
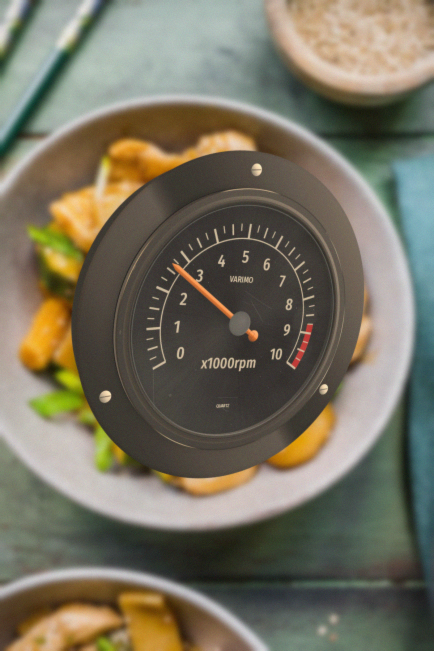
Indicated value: 2625rpm
